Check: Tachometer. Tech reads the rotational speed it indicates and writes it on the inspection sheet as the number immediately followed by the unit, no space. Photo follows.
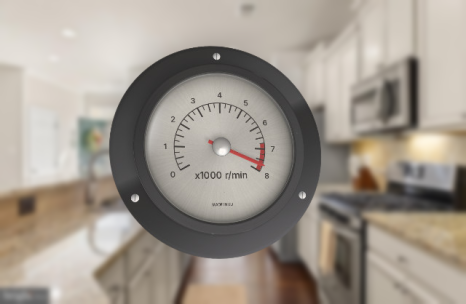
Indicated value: 7750rpm
